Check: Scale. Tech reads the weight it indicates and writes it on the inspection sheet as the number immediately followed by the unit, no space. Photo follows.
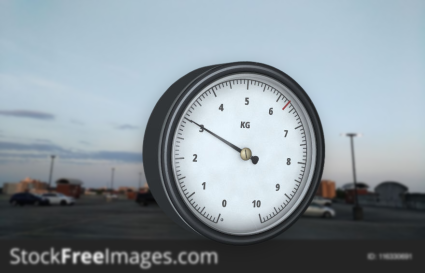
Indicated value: 3kg
